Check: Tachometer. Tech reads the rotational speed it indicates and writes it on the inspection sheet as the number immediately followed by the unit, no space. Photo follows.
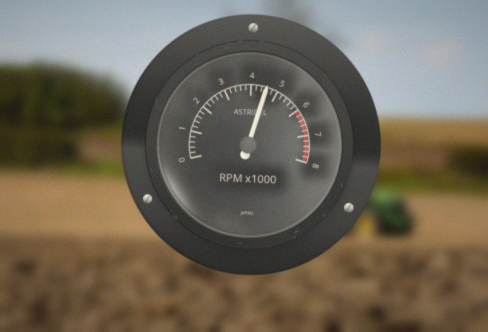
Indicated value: 4600rpm
